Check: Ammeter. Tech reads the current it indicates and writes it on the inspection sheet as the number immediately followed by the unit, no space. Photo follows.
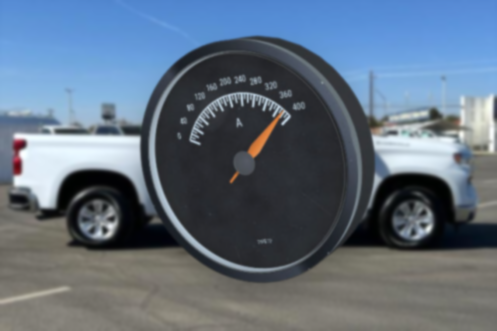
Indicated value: 380A
